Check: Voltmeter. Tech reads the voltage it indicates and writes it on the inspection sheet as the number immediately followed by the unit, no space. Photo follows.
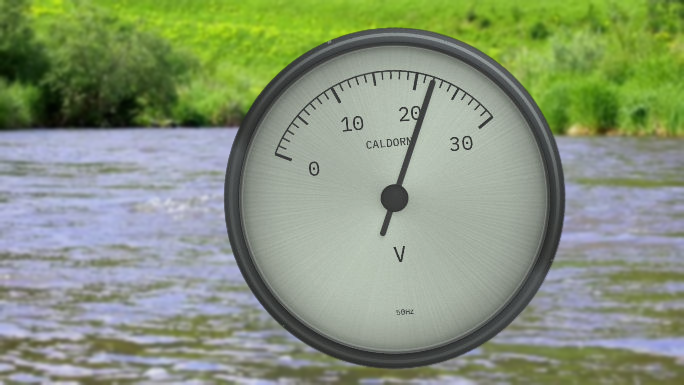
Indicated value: 22V
